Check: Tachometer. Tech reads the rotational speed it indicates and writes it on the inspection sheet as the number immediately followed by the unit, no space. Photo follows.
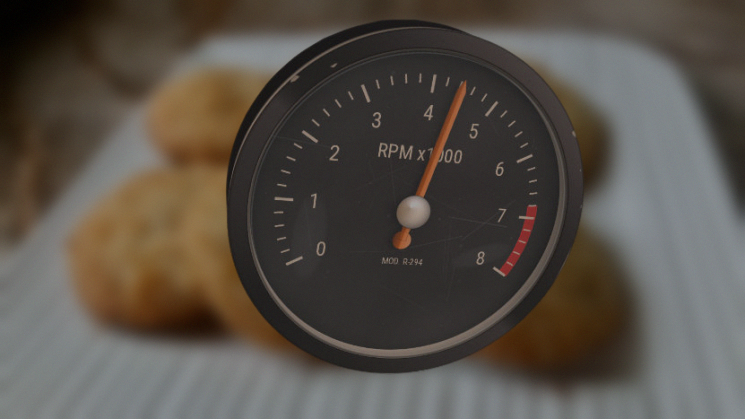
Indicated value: 4400rpm
